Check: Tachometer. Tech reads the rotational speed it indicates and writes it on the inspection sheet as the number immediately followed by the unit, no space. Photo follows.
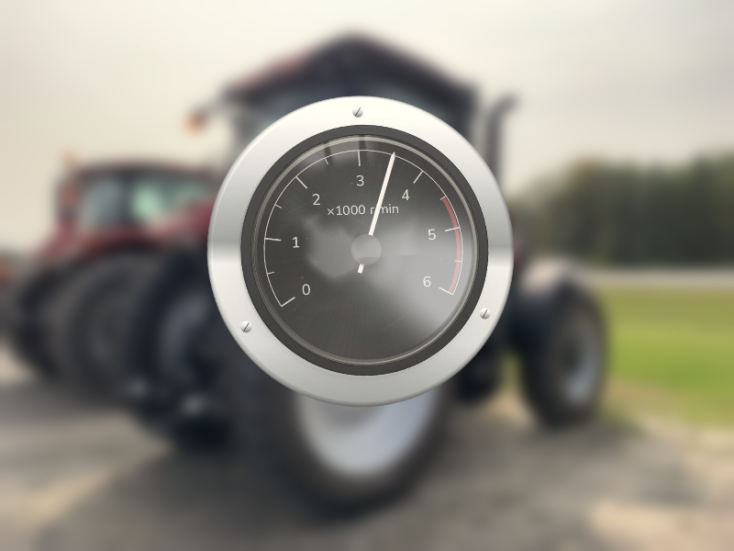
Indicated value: 3500rpm
